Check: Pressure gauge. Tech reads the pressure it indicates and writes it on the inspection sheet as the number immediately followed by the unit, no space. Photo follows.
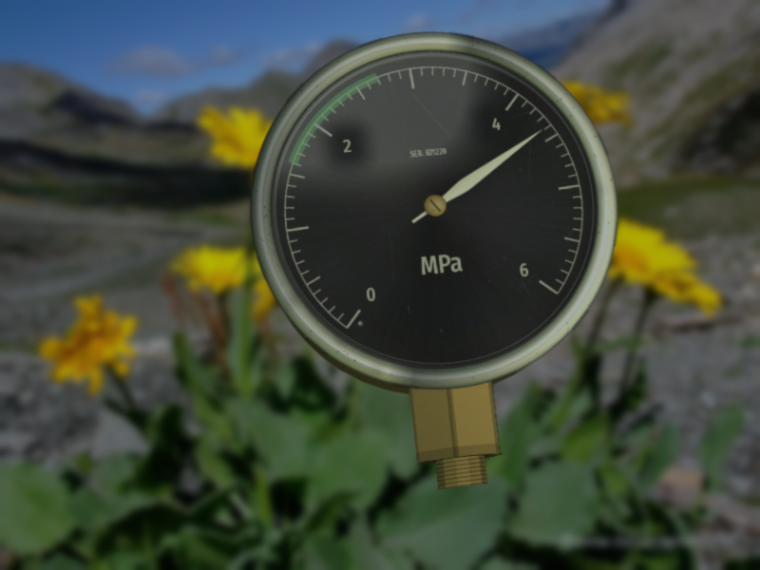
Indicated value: 4.4MPa
